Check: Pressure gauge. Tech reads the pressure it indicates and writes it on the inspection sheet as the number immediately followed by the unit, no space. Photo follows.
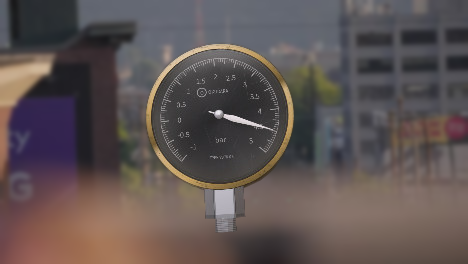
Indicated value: 4.5bar
